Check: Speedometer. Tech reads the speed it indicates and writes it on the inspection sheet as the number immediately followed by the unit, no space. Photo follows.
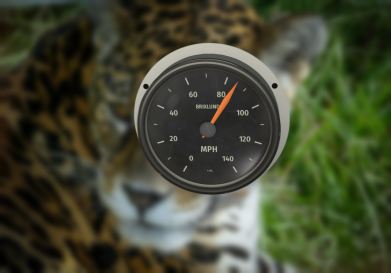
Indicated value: 85mph
